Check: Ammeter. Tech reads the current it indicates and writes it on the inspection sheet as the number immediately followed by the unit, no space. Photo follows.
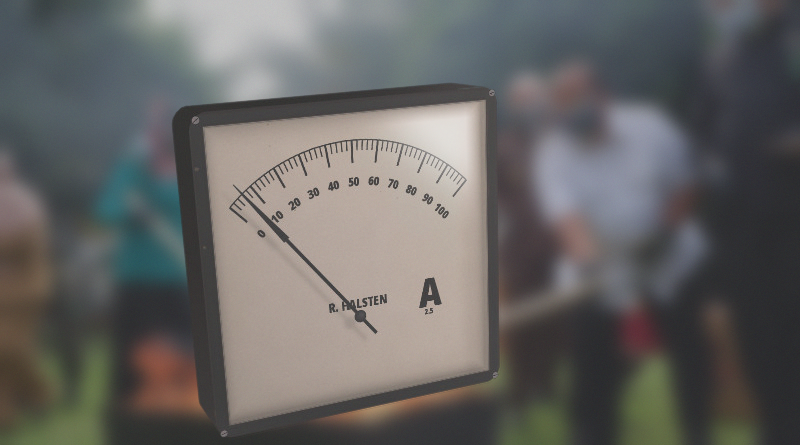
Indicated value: 6A
